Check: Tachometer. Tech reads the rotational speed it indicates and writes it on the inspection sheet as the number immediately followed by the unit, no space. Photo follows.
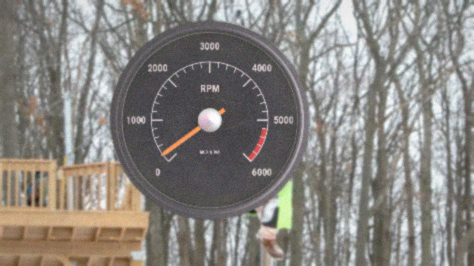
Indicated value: 200rpm
